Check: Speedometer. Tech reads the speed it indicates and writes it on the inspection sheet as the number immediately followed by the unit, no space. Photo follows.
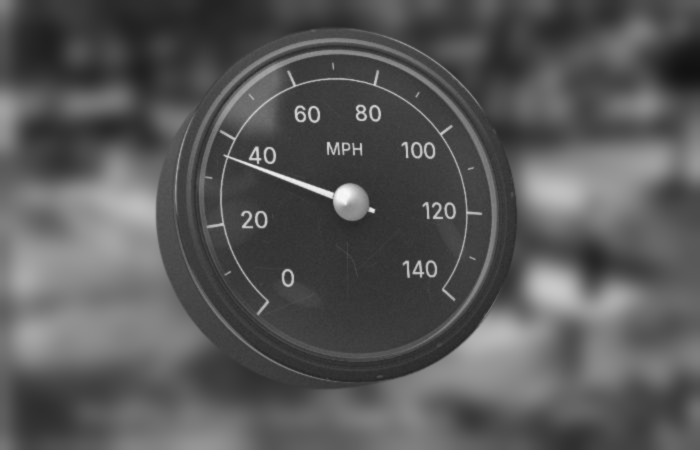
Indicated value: 35mph
